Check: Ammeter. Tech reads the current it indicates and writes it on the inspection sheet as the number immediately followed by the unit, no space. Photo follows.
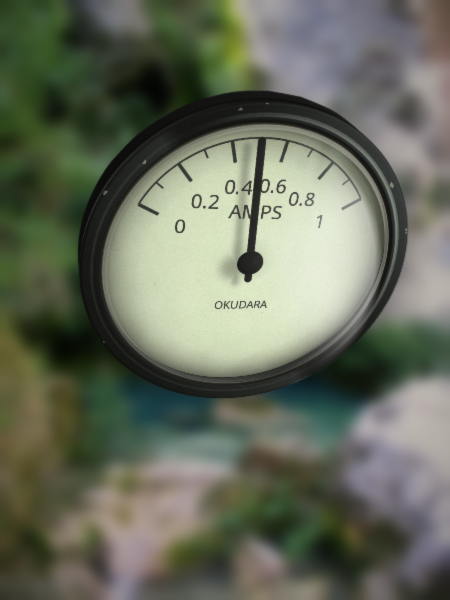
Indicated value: 0.5A
